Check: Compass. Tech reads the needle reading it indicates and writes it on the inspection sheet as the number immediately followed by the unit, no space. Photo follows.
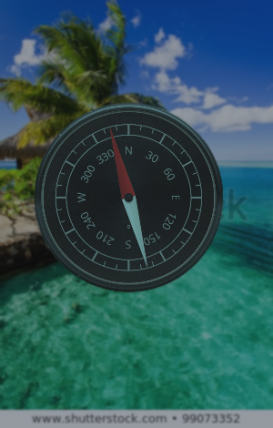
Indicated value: 345°
